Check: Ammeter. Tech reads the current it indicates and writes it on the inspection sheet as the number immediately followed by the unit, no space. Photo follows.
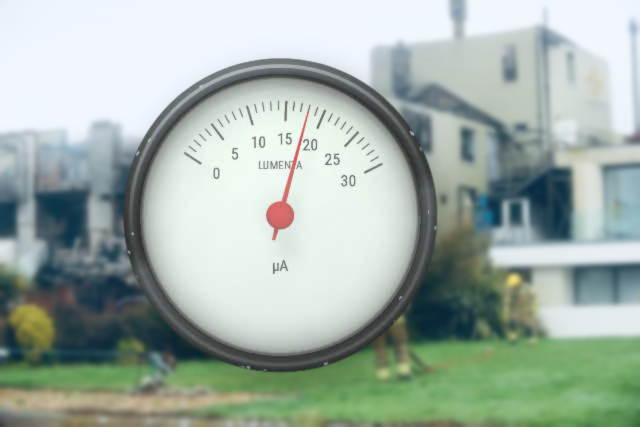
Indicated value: 18µA
